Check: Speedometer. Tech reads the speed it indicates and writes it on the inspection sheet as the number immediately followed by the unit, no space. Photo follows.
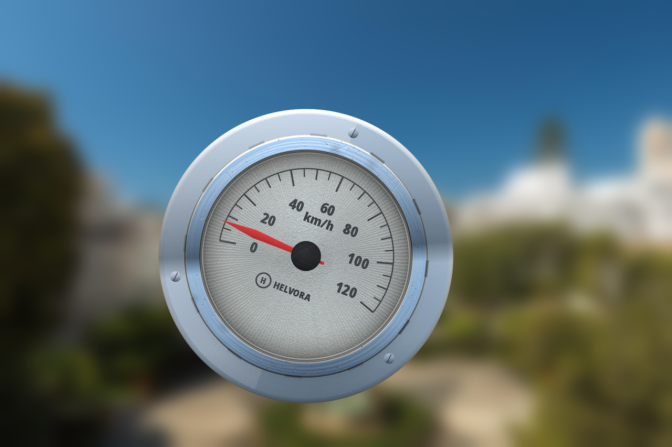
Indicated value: 7.5km/h
